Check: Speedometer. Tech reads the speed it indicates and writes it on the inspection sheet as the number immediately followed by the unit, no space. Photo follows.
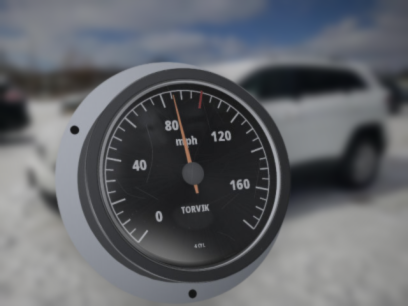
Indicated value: 85mph
